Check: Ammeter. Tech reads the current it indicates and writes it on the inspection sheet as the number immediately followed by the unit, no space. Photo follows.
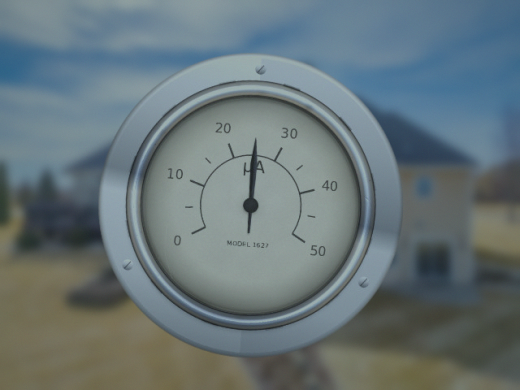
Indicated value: 25µA
